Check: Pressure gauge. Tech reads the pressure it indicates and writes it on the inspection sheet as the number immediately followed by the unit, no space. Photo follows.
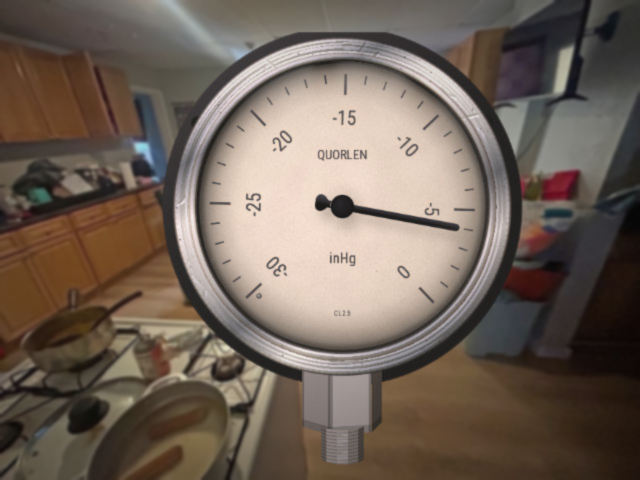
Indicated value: -4inHg
